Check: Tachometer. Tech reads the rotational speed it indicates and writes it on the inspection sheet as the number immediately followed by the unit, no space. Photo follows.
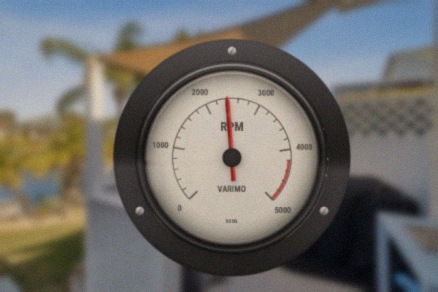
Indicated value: 2400rpm
